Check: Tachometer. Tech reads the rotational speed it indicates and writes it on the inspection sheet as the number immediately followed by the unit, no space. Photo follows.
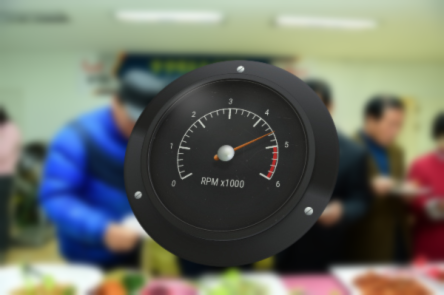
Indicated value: 4600rpm
